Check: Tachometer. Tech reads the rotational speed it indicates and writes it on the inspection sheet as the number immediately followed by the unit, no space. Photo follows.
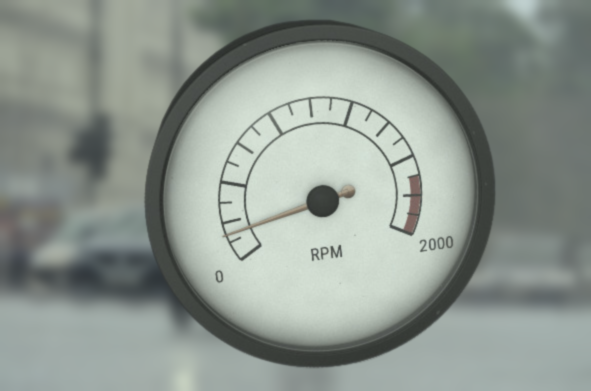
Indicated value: 150rpm
